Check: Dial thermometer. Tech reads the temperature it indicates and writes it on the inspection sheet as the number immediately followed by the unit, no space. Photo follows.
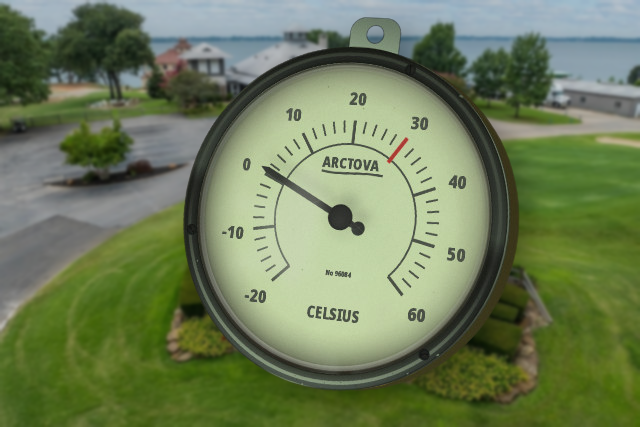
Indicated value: 1°C
